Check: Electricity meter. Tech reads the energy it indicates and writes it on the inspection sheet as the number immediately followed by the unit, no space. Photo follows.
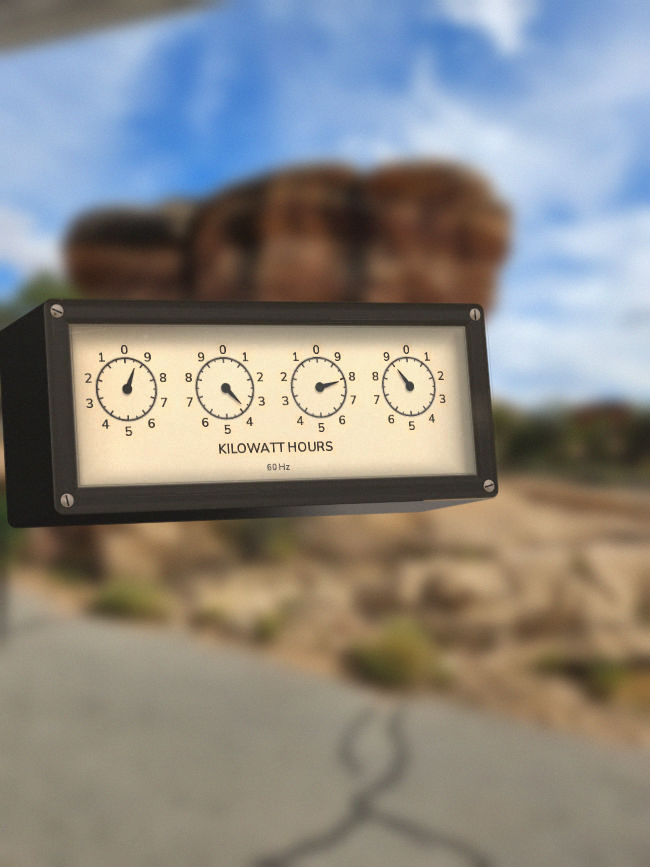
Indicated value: 9379kWh
